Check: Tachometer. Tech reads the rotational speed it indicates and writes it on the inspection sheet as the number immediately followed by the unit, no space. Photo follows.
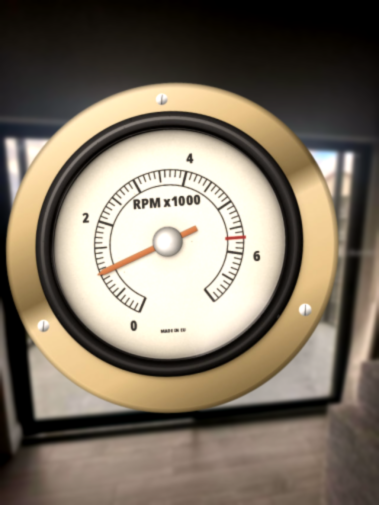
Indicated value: 1000rpm
